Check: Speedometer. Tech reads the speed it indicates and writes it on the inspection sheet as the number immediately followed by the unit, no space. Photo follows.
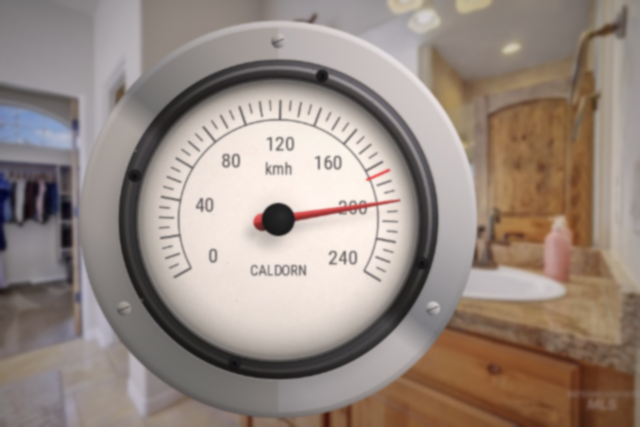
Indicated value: 200km/h
